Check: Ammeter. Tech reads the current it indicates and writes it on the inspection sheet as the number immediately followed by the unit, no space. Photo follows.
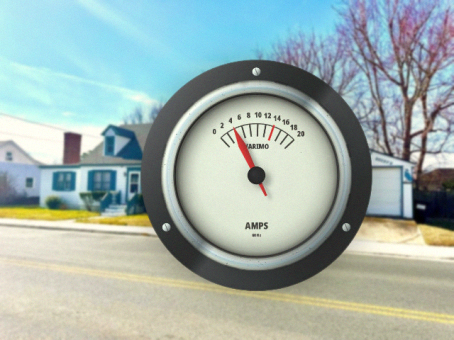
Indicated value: 4A
